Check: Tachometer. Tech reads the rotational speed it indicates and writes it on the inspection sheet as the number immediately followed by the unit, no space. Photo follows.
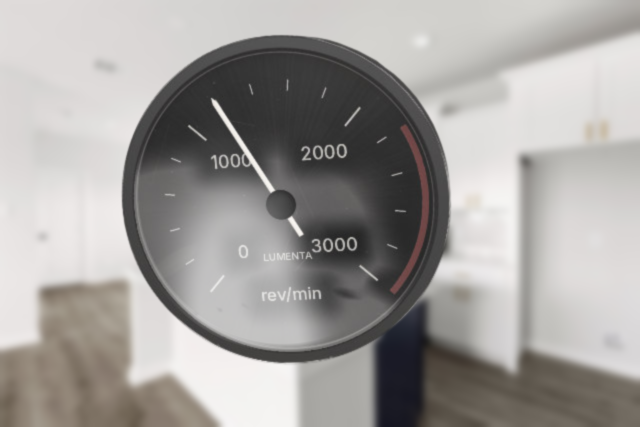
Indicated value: 1200rpm
